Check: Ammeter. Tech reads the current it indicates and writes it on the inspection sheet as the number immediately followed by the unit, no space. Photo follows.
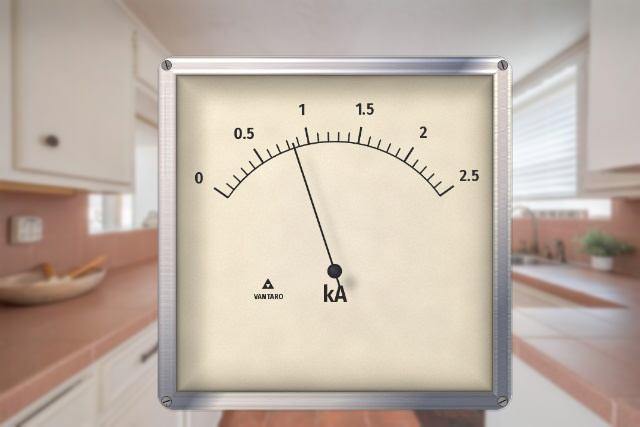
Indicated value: 0.85kA
